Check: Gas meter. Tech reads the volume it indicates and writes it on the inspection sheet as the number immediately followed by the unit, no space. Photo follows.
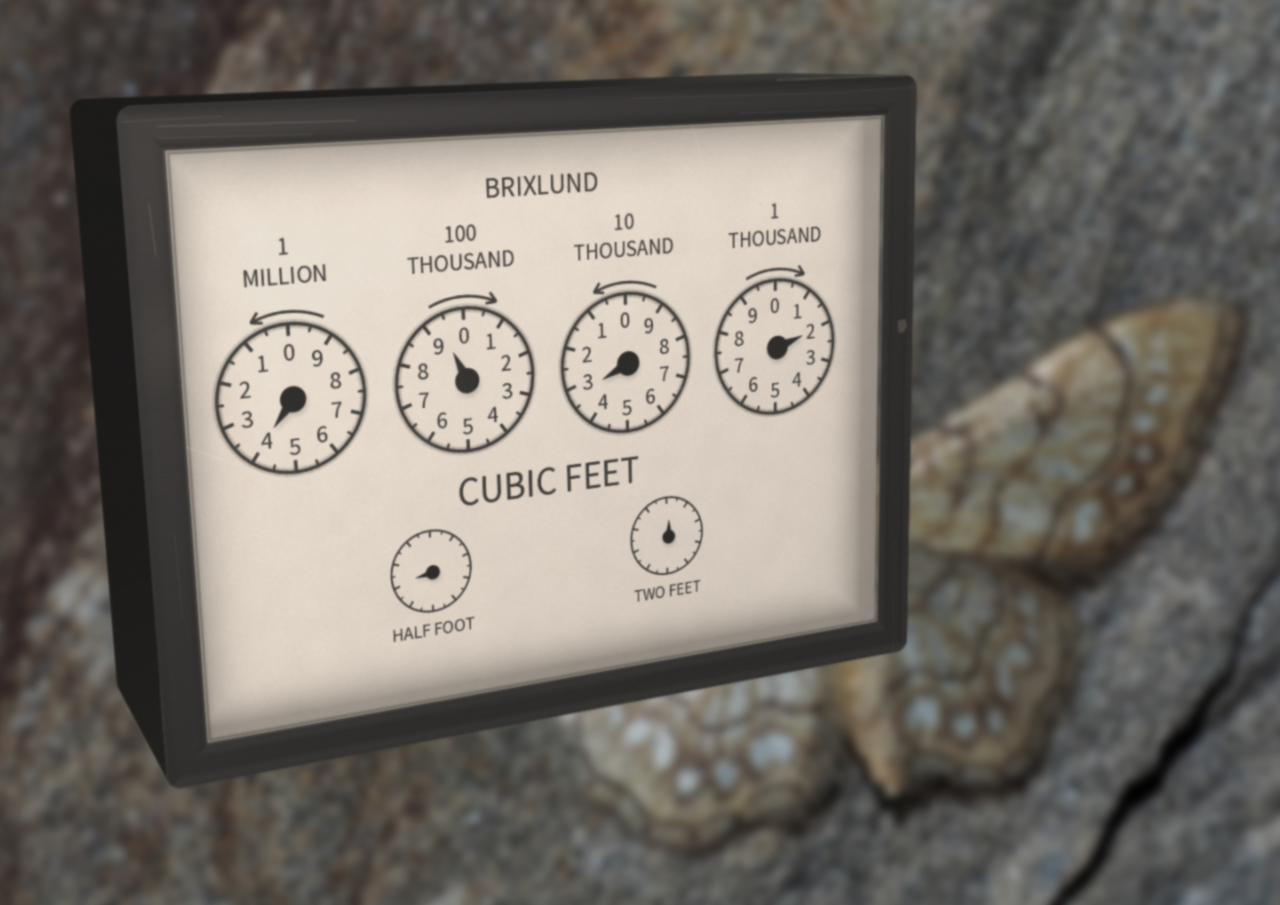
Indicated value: 393200ft³
